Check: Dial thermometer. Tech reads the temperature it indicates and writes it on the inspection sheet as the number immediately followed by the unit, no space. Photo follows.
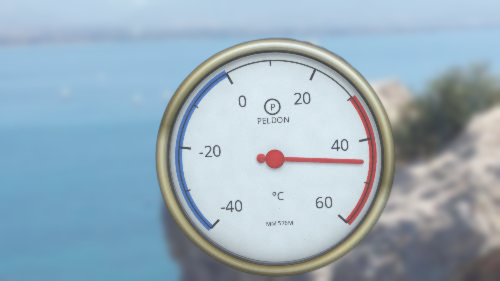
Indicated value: 45°C
